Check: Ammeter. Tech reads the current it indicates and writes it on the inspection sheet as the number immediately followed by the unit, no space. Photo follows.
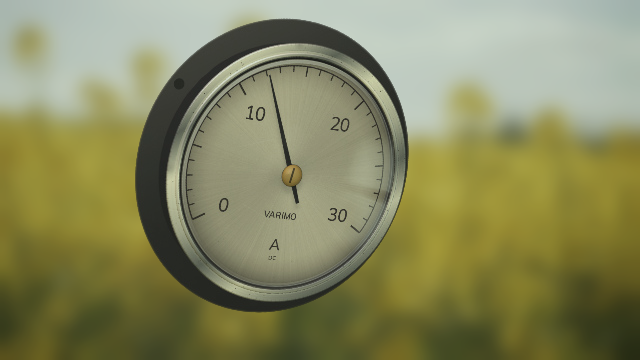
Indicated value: 12A
